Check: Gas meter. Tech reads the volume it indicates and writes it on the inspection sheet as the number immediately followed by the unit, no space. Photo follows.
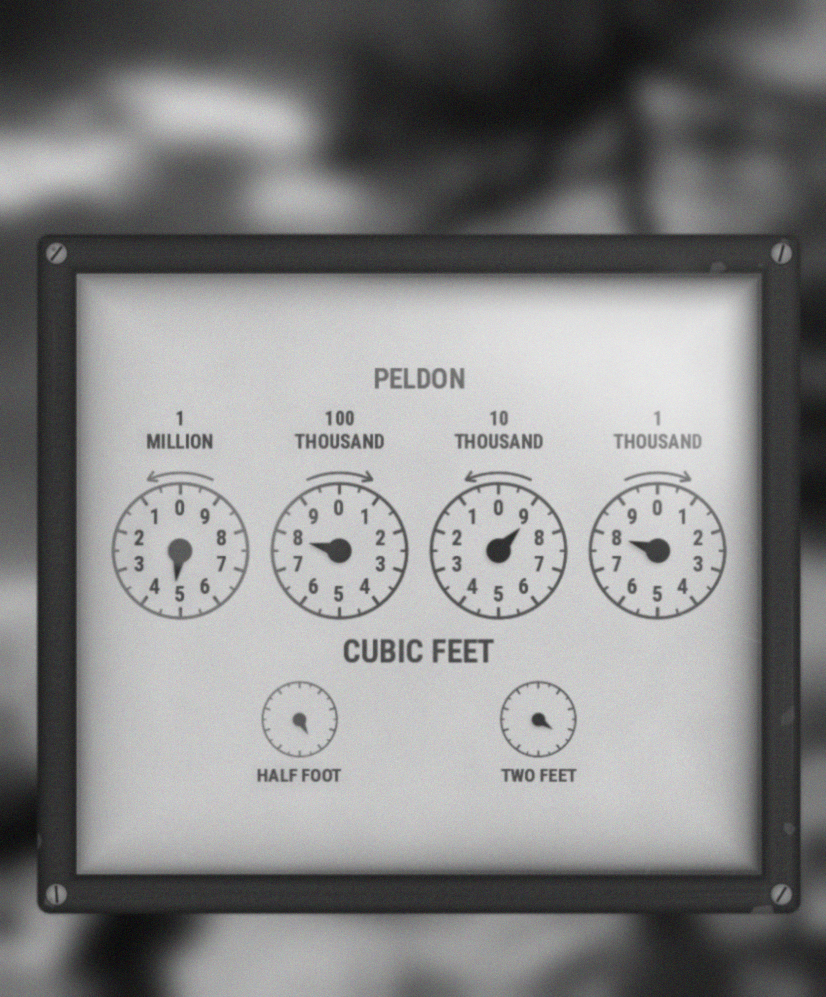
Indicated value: 478800ft³
